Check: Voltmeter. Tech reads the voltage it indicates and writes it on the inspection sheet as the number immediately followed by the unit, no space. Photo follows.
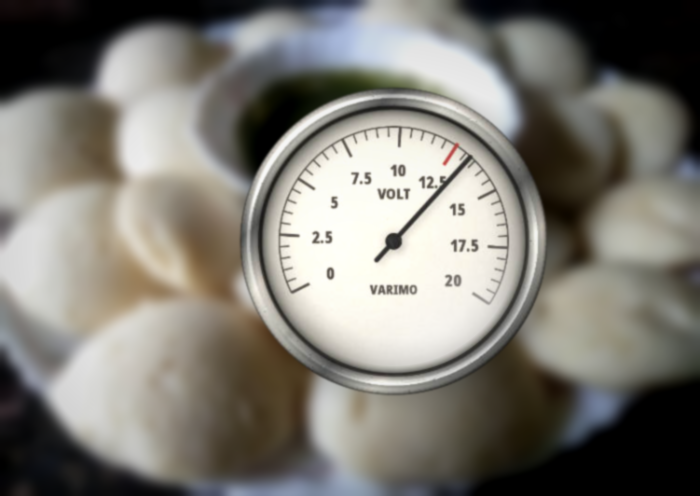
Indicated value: 13.25V
